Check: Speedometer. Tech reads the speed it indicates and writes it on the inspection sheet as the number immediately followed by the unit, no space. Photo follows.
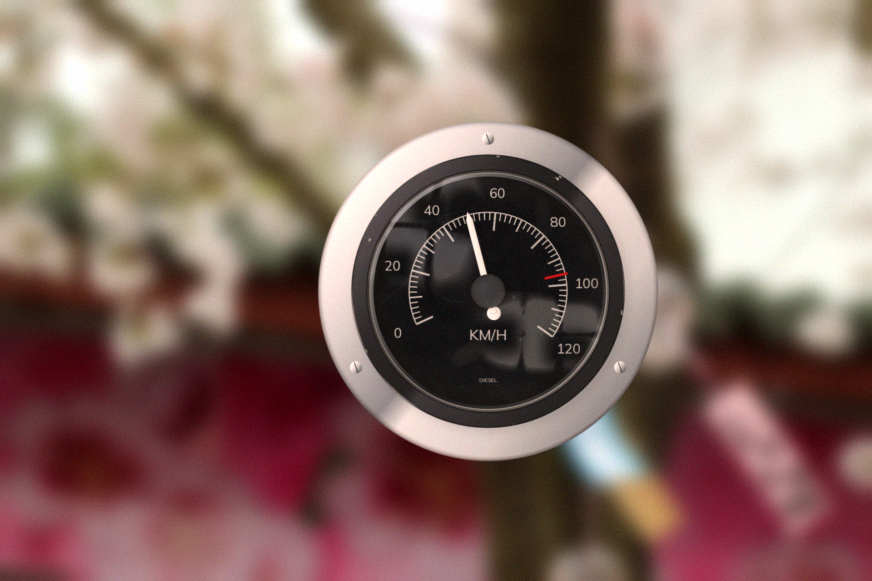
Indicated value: 50km/h
